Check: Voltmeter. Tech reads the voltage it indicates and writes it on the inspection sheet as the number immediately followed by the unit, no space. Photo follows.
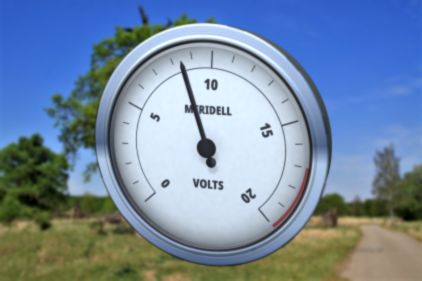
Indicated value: 8.5V
